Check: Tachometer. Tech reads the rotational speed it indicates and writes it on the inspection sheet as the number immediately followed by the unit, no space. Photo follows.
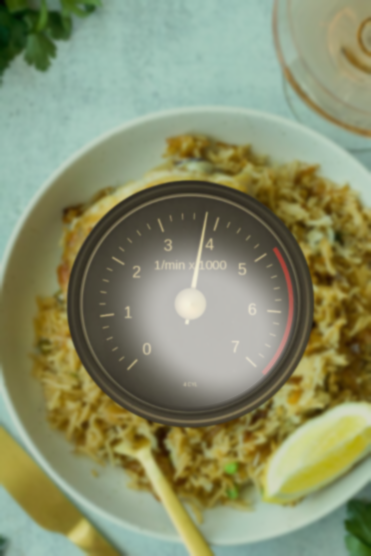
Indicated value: 3800rpm
